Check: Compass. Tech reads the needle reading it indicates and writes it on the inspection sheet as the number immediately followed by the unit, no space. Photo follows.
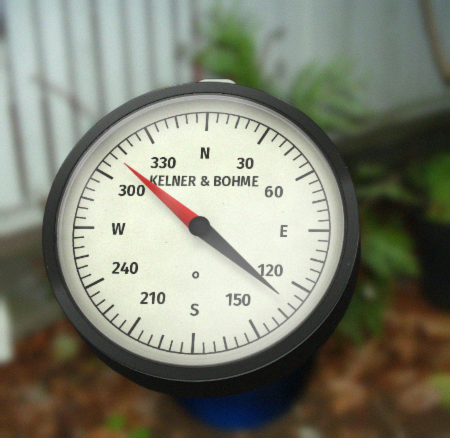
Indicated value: 310°
